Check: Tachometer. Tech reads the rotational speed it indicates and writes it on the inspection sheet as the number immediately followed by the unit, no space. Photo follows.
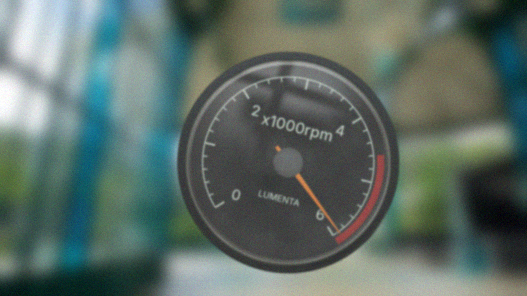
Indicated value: 5900rpm
